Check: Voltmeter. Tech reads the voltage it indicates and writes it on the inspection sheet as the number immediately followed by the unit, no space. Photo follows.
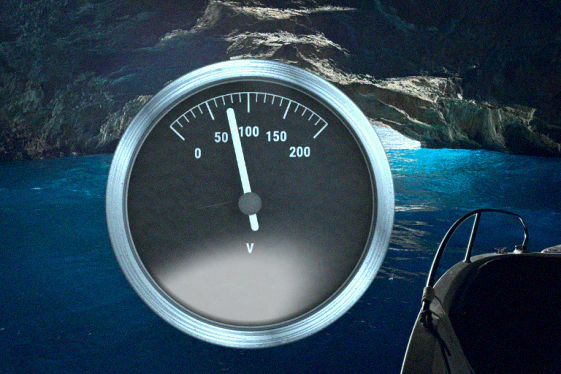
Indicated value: 75V
